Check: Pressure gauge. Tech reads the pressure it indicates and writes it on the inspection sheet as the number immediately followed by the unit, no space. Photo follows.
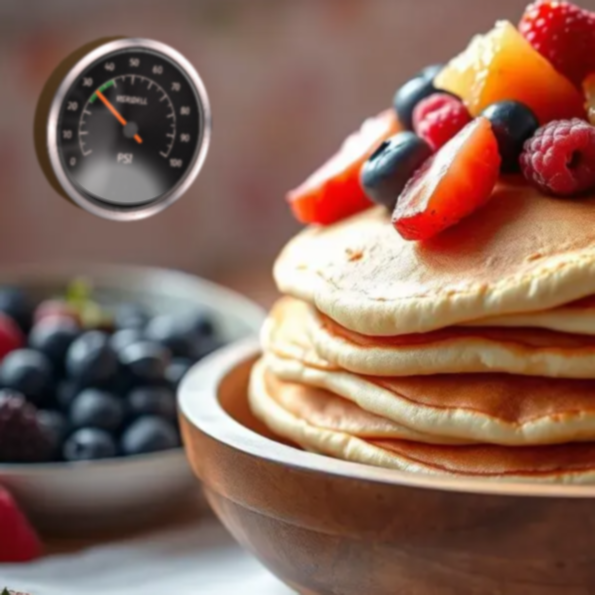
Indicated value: 30psi
